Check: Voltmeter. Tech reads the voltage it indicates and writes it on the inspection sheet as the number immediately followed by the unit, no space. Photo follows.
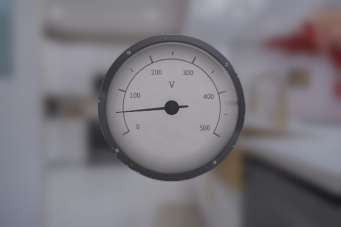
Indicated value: 50V
